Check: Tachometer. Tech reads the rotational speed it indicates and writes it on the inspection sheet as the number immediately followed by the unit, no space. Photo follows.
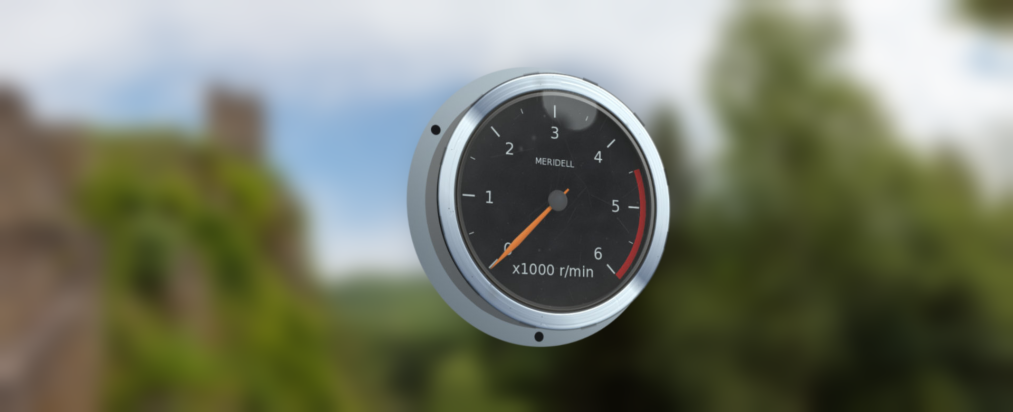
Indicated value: 0rpm
